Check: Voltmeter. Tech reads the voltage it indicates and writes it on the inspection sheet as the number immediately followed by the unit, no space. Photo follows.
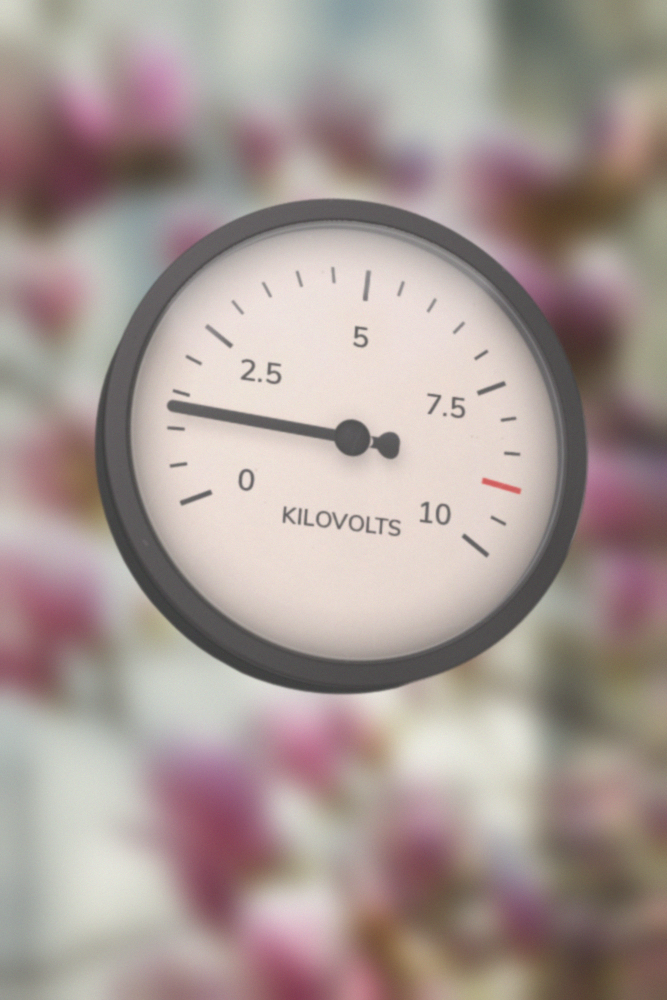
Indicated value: 1.25kV
